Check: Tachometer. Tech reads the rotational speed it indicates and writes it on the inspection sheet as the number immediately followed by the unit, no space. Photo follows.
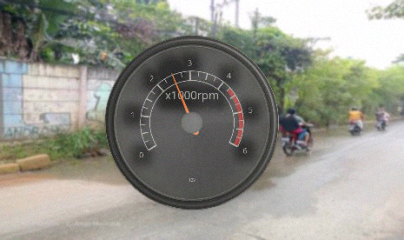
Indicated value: 2500rpm
